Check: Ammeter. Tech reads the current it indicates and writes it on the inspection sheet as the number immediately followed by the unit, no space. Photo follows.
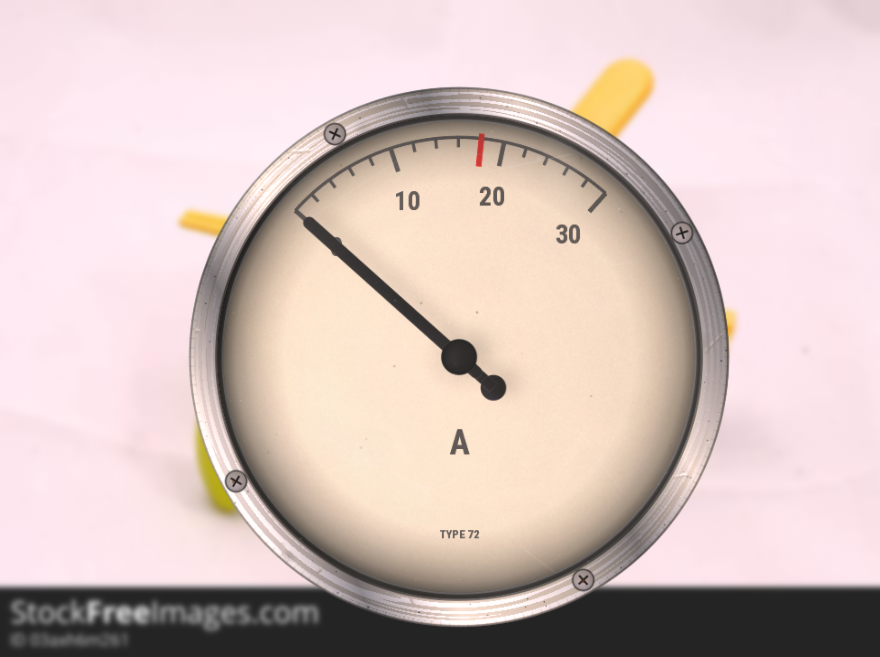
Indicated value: 0A
